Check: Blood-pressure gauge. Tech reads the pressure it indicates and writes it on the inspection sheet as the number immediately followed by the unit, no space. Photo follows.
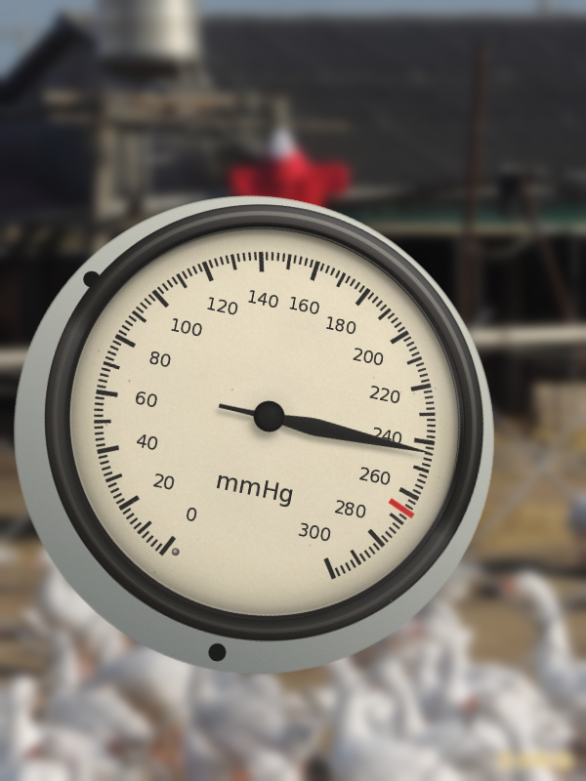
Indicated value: 244mmHg
